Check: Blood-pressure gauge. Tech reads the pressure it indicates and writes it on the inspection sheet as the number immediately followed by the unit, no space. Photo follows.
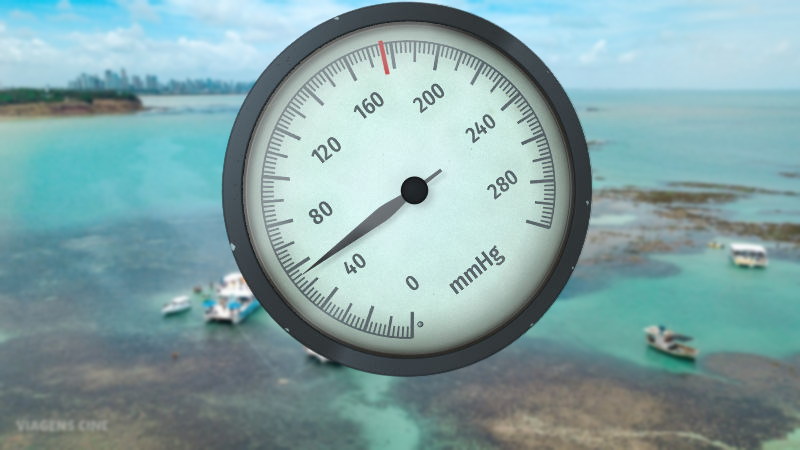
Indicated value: 56mmHg
